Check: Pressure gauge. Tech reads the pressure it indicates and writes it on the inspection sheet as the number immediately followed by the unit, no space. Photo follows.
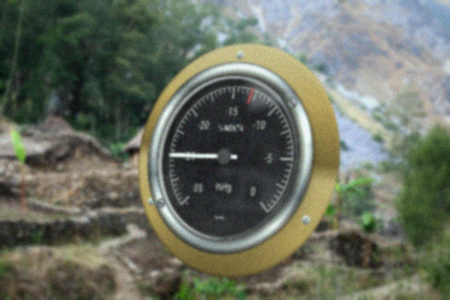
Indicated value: -25inHg
